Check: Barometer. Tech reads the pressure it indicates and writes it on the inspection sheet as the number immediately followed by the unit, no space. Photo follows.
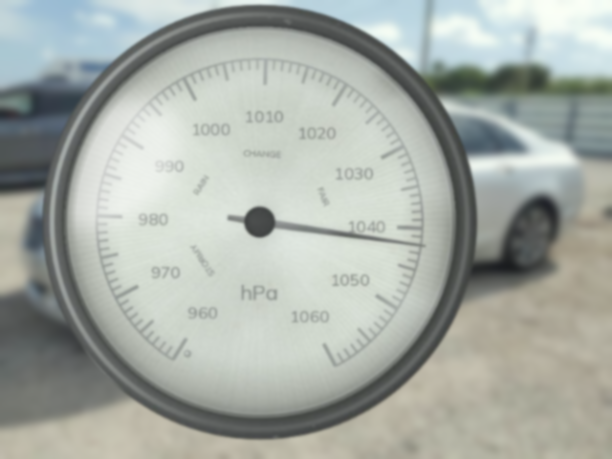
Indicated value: 1042hPa
